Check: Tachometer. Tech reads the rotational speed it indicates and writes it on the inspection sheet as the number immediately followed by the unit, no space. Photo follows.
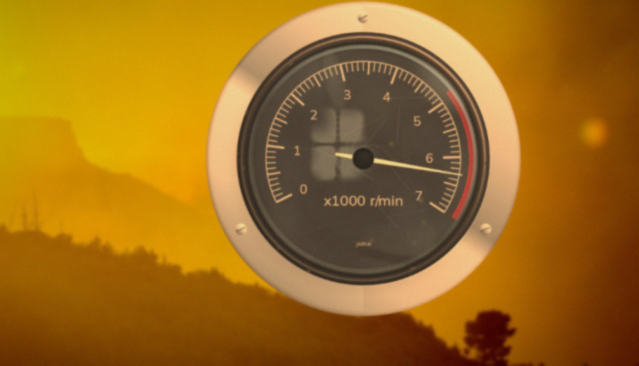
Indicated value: 6300rpm
